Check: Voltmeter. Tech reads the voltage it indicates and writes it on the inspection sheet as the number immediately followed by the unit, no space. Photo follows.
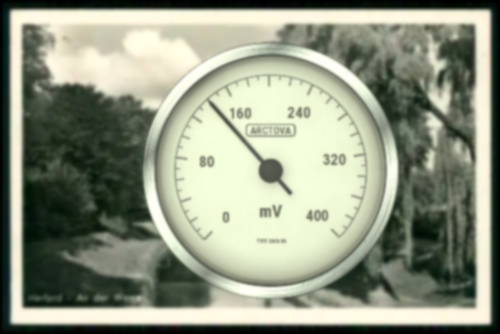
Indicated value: 140mV
